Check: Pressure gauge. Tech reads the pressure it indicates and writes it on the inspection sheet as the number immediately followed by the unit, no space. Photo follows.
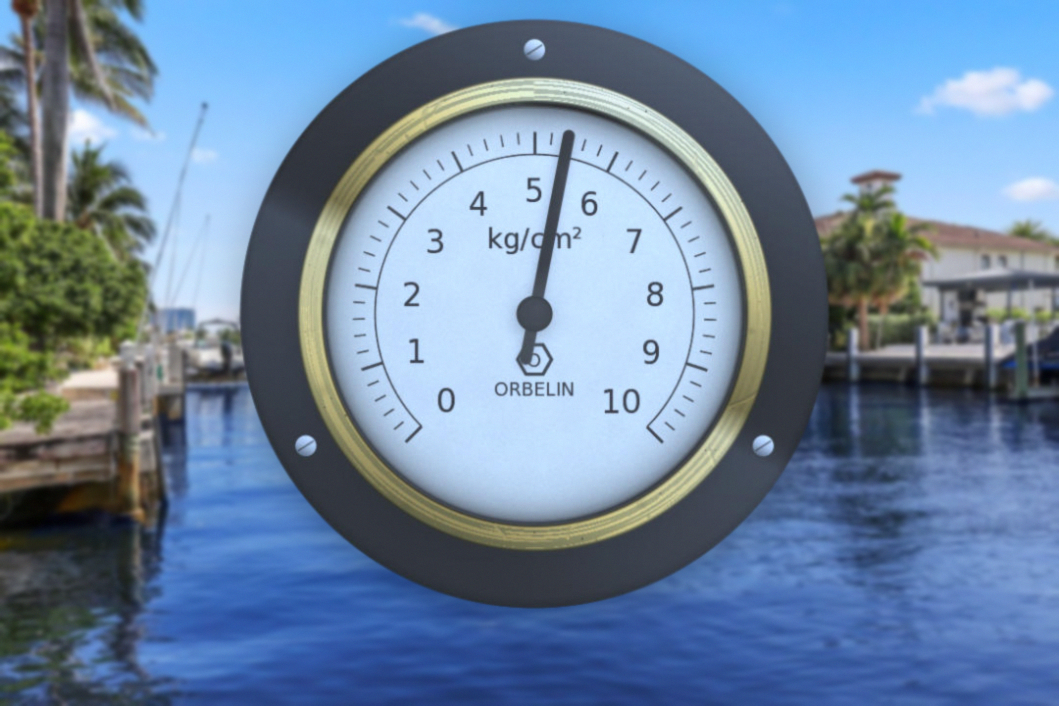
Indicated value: 5.4kg/cm²
